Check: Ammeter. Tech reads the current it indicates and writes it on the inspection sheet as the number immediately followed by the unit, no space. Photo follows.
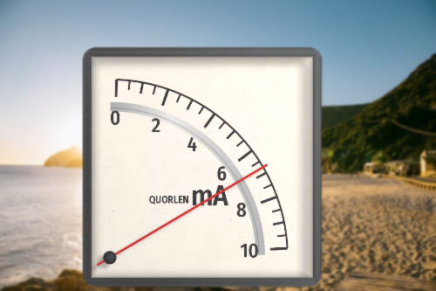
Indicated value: 6.75mA
